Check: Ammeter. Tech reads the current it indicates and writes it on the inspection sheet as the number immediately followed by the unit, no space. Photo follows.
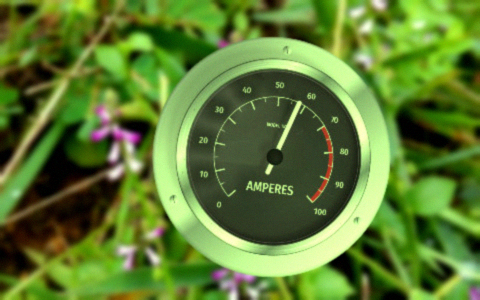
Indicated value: 57.5A
